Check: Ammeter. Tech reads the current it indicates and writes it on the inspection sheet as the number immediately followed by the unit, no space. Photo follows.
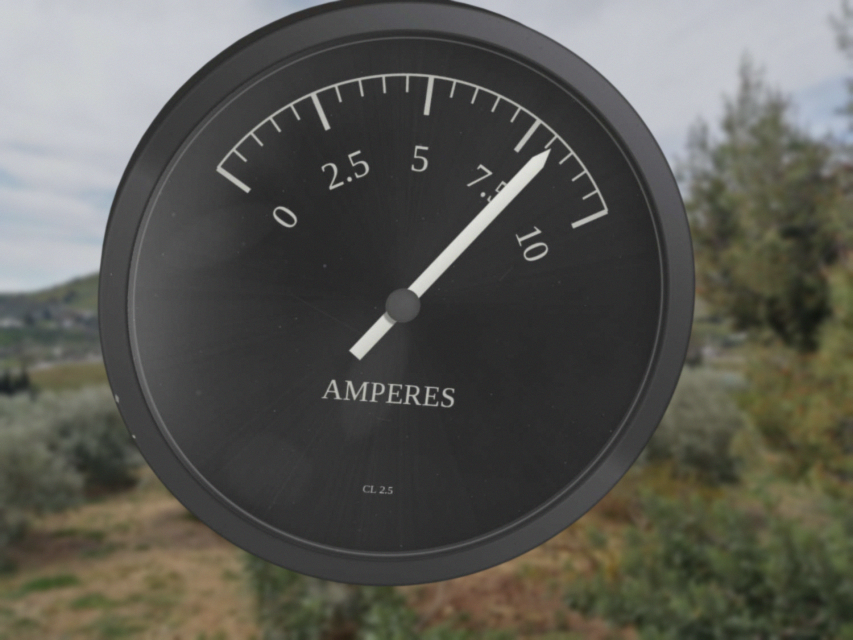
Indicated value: 8A
